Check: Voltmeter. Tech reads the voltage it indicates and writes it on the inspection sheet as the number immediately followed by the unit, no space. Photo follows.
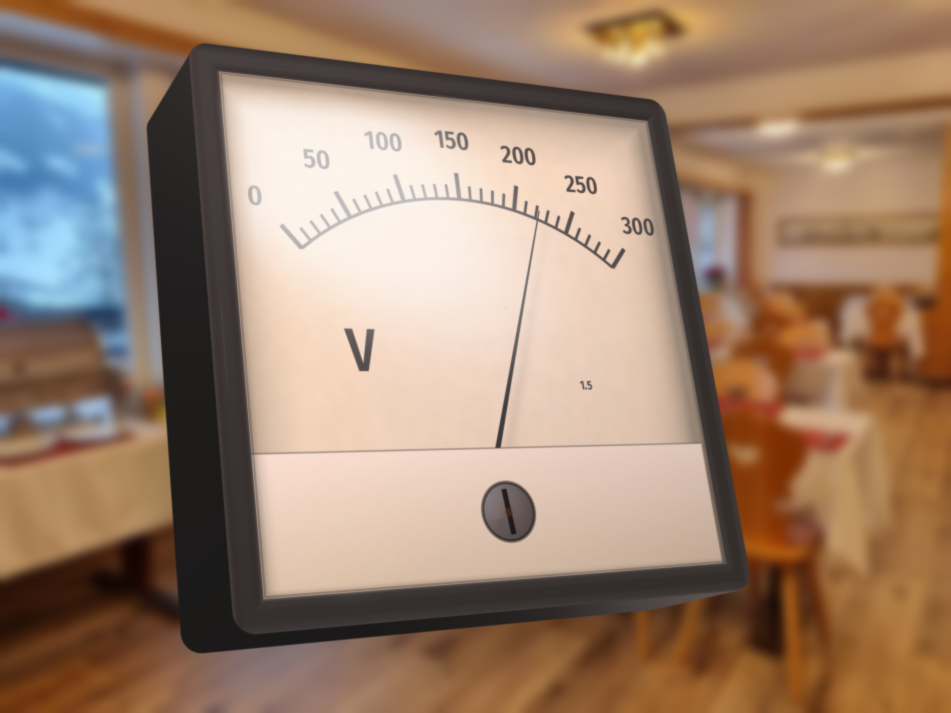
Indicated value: 220V
